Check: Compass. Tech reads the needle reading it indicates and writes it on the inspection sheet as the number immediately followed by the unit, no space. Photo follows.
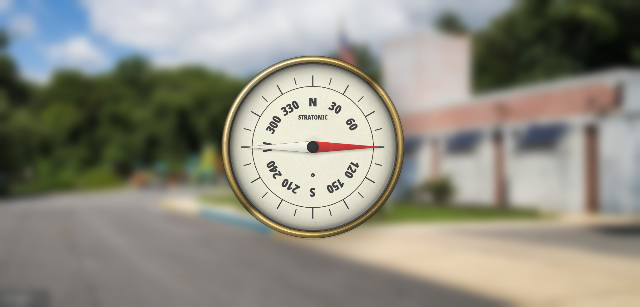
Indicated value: 90°
